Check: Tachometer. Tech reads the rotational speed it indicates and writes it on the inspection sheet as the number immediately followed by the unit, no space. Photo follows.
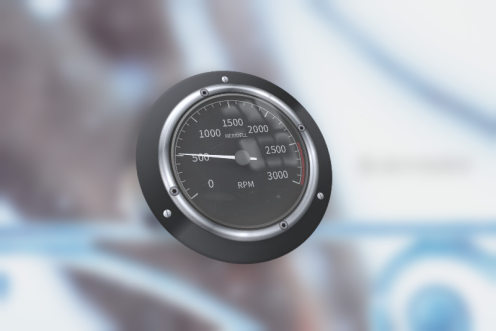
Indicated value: 500rpm
